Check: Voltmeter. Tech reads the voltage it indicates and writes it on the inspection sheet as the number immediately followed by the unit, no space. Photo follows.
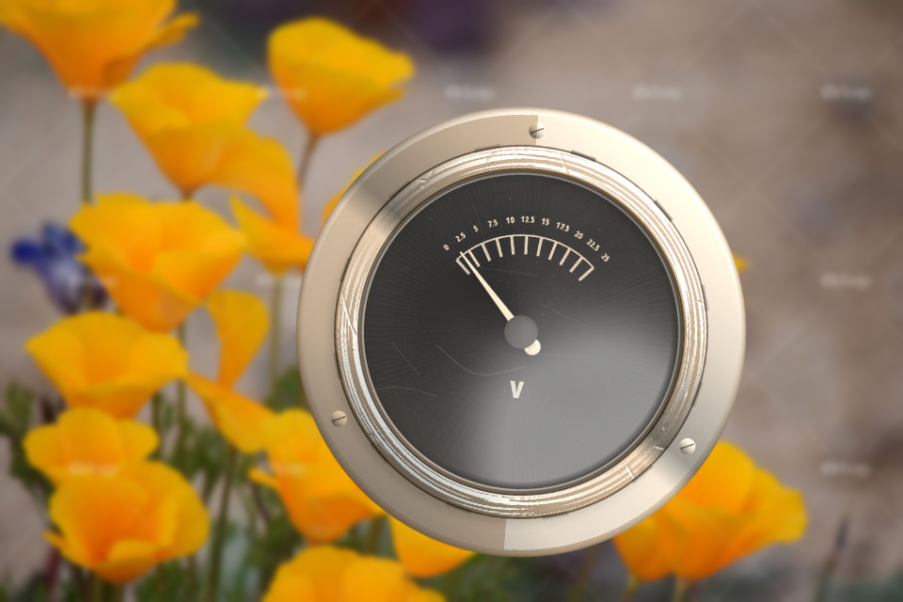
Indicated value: 1.25V
